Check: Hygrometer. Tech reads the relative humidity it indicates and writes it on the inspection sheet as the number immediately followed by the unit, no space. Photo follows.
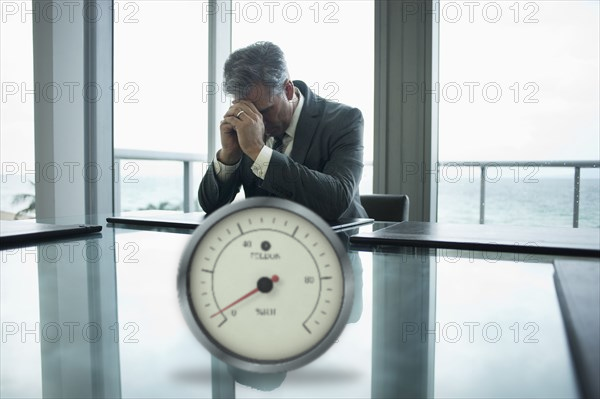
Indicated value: 4%
